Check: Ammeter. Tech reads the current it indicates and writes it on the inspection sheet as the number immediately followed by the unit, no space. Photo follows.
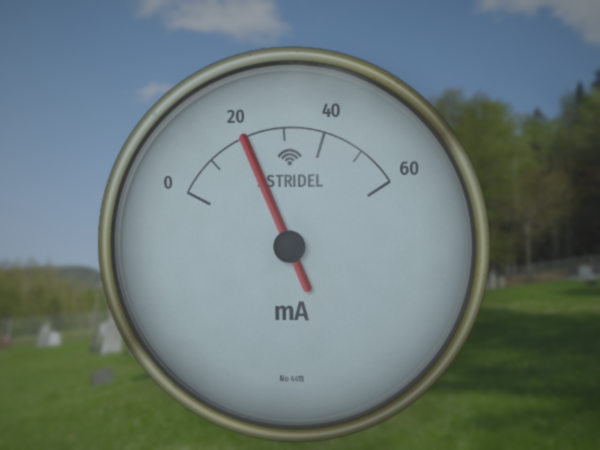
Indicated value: 20mA
